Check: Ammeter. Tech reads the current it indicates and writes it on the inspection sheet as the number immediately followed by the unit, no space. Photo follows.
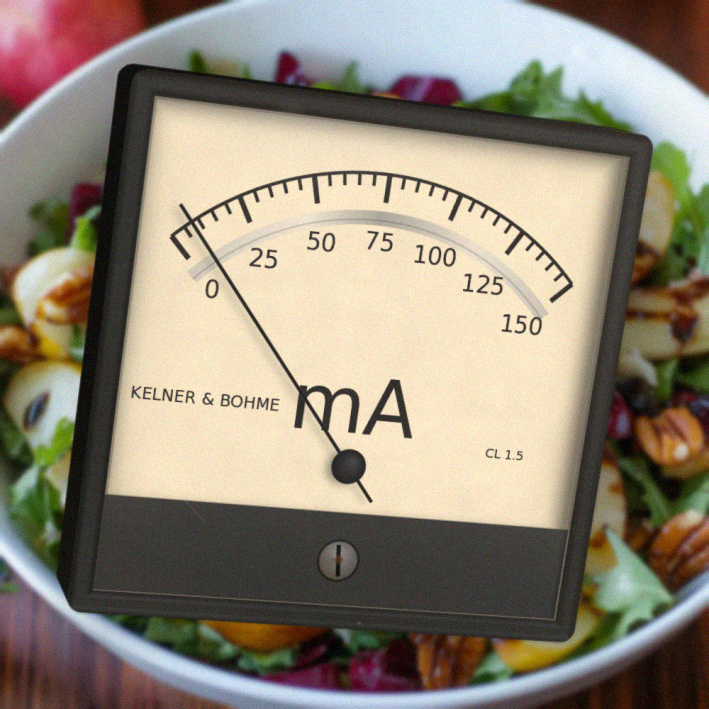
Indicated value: 7.5mA
